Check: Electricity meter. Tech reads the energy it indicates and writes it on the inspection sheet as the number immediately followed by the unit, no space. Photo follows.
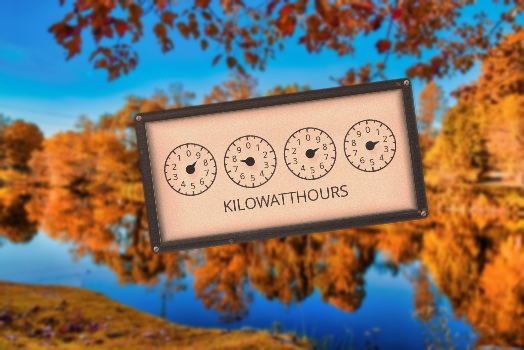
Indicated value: 8782kWh
